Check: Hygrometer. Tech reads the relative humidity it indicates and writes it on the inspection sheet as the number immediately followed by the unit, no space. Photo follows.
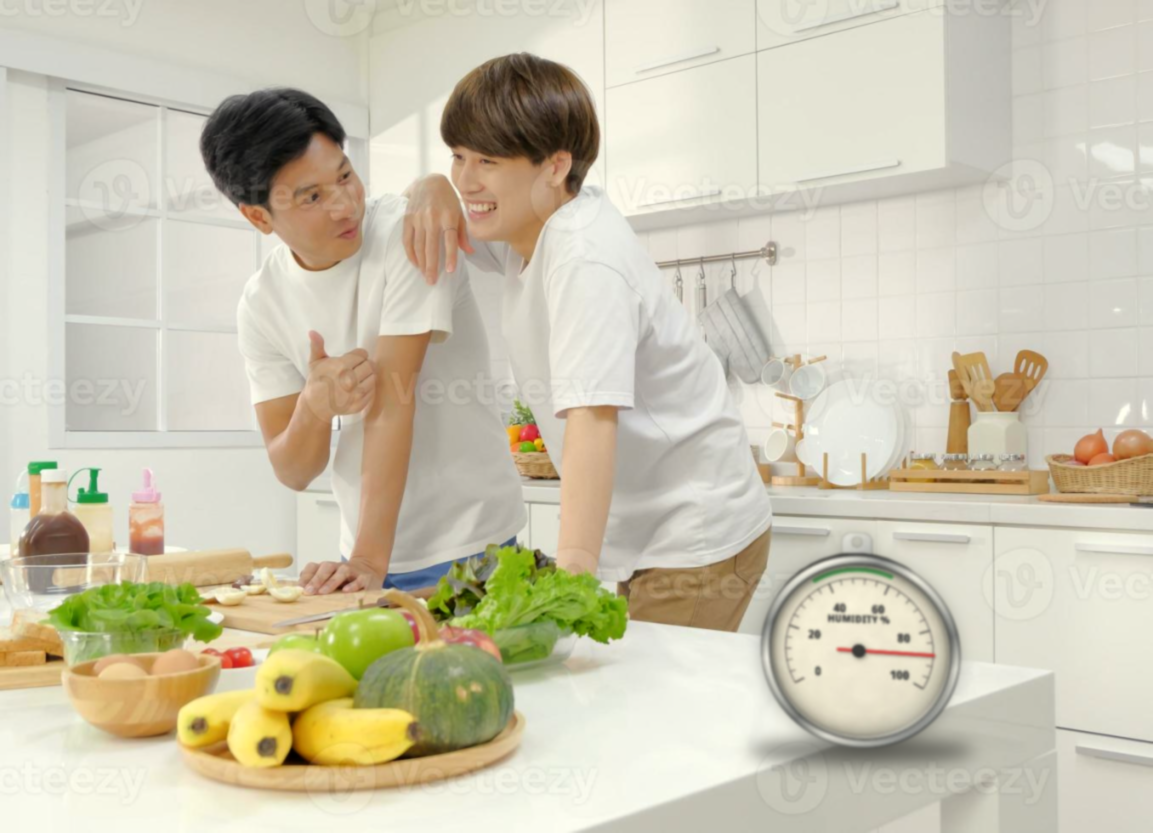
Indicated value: 88%
